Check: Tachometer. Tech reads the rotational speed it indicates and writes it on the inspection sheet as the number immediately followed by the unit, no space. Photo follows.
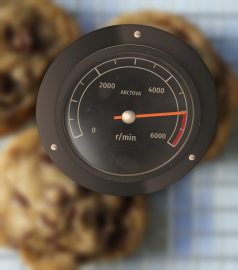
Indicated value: 5000rpm
